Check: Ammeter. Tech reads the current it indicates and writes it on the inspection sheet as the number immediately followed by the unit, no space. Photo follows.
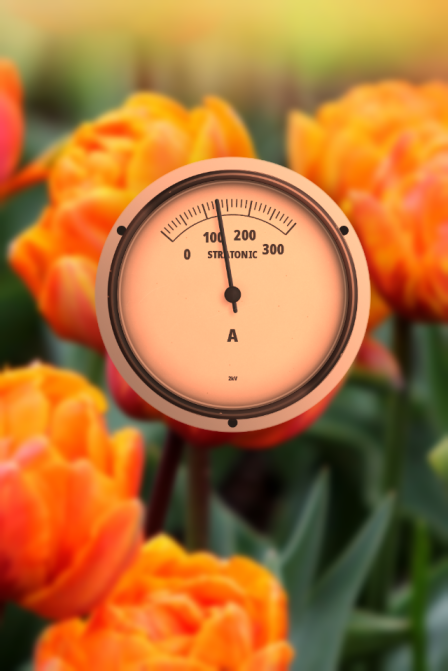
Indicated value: 130A
